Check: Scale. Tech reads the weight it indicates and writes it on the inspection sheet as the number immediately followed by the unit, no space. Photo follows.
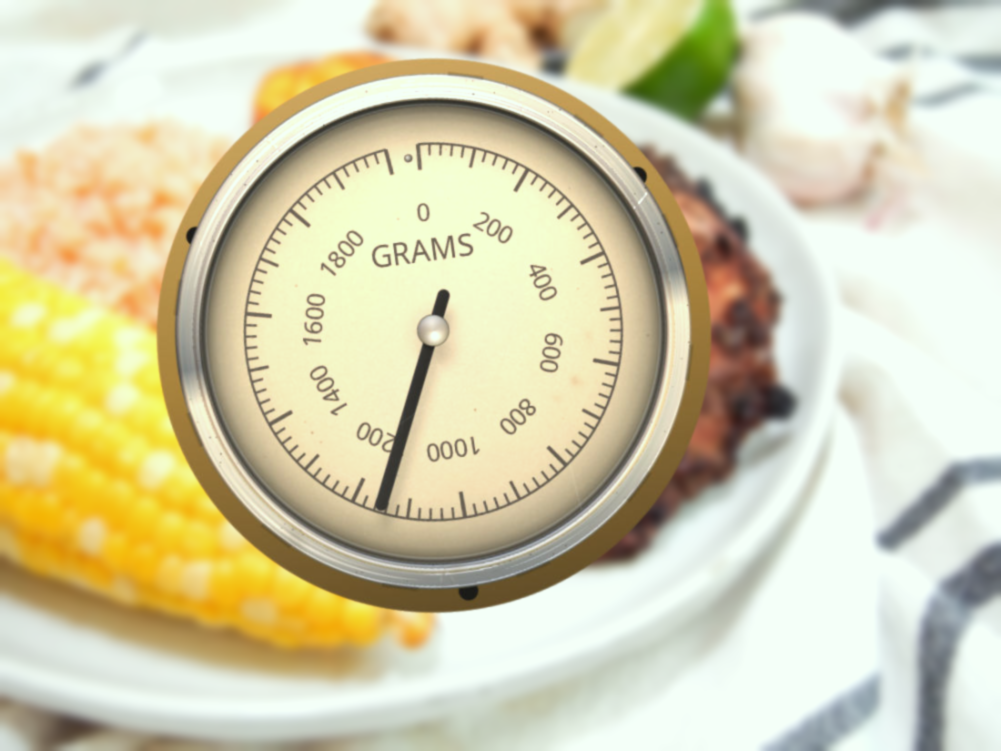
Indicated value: 1150g
